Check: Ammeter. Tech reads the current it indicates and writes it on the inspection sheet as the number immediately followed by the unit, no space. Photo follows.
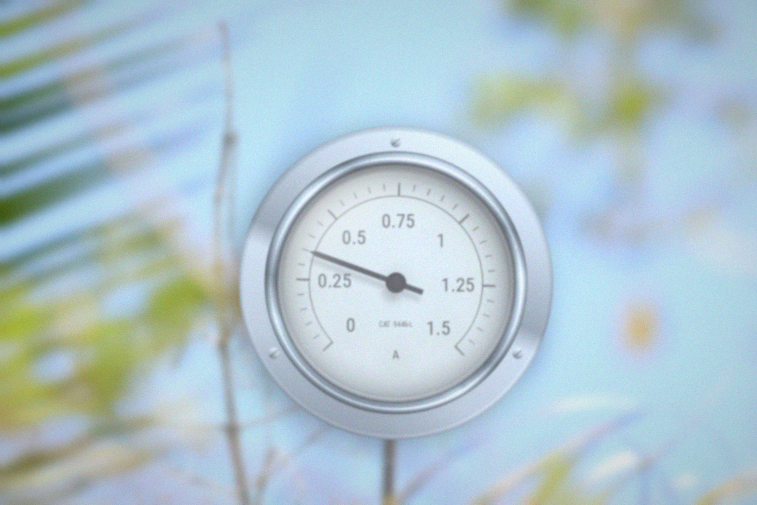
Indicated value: 0.35A
